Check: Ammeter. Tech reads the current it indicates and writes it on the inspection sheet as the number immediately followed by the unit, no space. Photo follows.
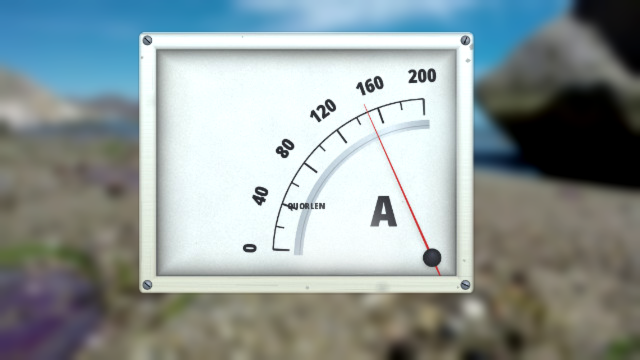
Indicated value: 150A
